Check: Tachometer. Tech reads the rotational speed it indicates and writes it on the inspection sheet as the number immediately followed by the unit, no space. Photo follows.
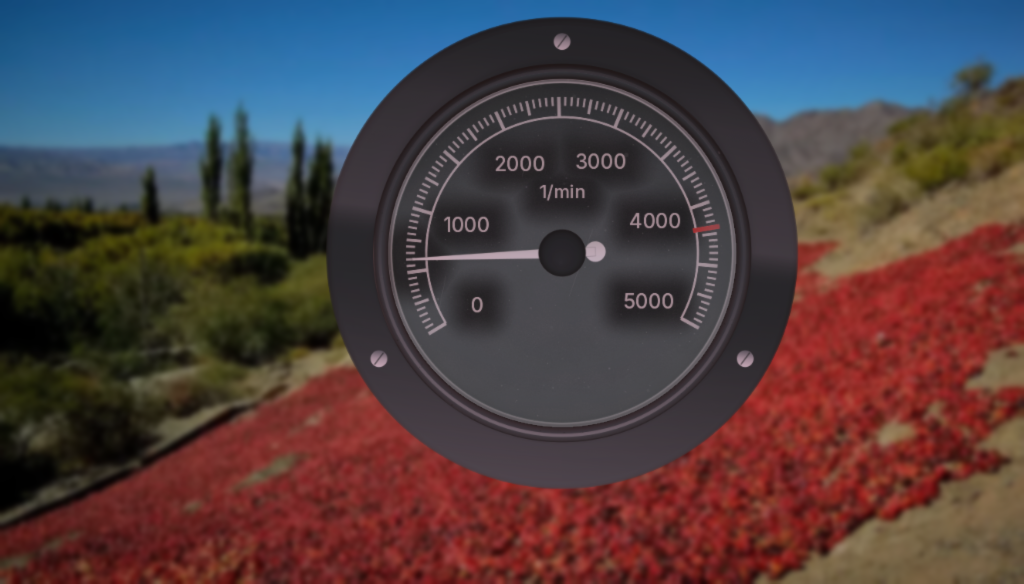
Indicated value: 600rpm
